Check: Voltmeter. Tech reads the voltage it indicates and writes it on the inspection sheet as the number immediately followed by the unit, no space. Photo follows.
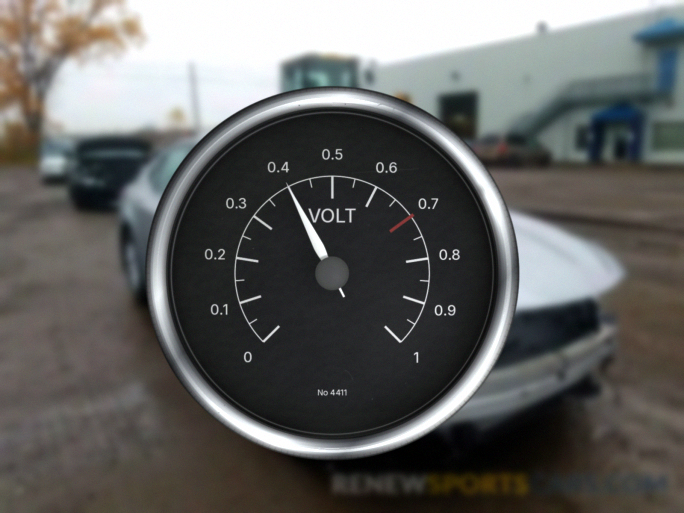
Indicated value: 0.4V
